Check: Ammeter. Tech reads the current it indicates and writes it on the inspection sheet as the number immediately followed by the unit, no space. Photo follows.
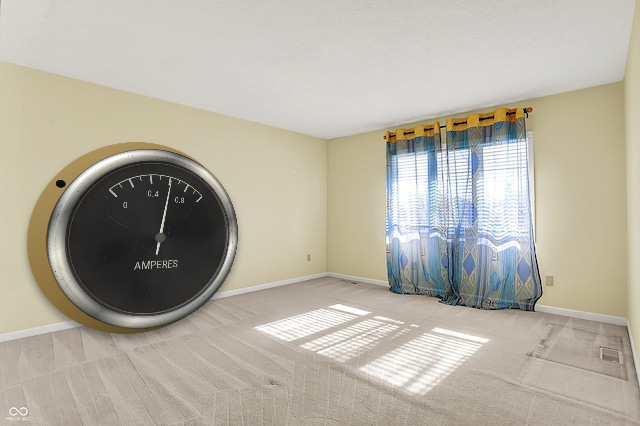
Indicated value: 0.6A
